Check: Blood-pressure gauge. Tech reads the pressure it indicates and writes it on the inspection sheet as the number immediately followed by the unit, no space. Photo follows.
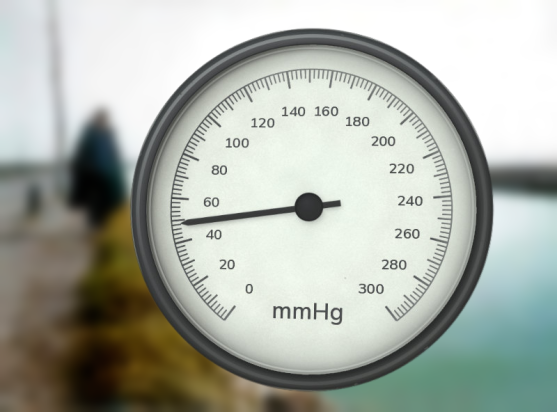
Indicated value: 48mmHg
